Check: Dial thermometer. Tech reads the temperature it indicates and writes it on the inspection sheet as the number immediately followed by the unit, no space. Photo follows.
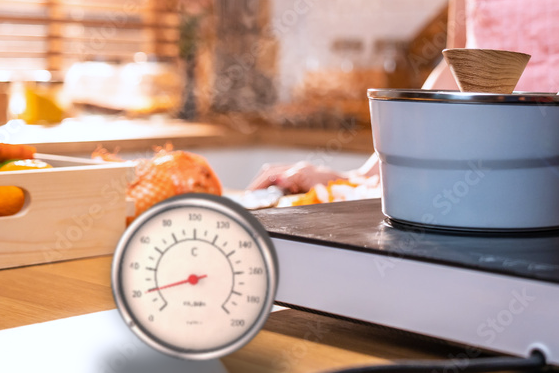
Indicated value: 20°C
